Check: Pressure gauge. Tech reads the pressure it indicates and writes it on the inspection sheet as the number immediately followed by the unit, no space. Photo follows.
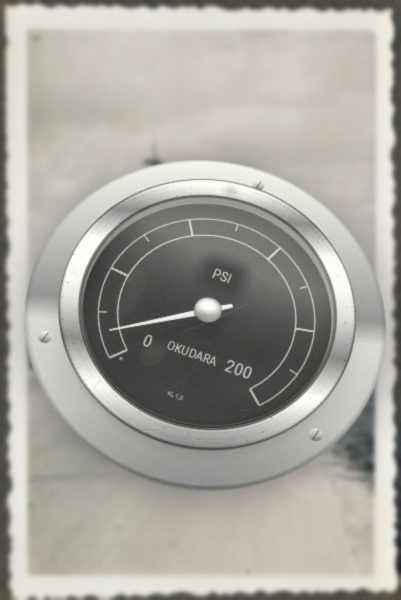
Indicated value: 10psi
